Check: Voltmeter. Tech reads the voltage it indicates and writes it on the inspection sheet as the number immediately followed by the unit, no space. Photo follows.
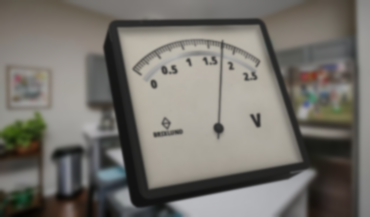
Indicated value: 1.75V
